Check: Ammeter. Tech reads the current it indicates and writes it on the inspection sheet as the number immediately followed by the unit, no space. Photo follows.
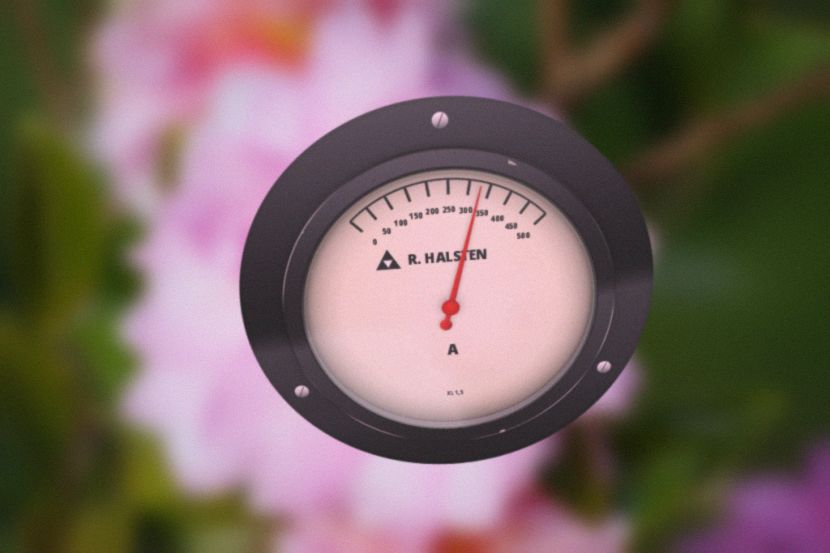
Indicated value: 325A
